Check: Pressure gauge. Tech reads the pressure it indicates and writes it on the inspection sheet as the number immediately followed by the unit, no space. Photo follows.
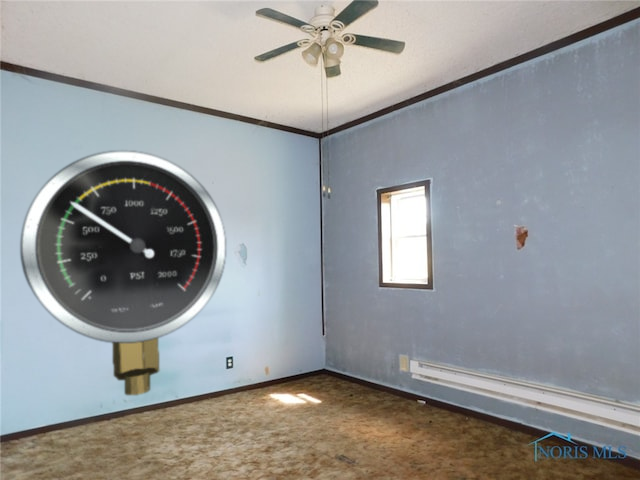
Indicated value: 600psi
